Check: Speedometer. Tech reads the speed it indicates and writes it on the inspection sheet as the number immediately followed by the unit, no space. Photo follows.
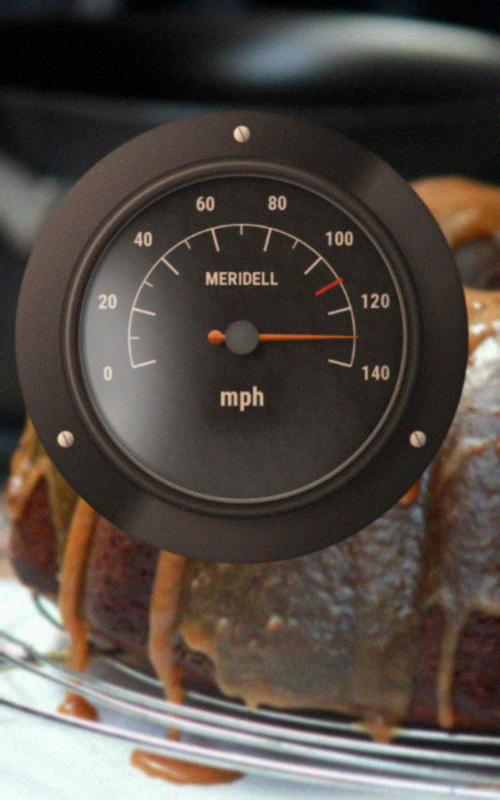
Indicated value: 130mph
